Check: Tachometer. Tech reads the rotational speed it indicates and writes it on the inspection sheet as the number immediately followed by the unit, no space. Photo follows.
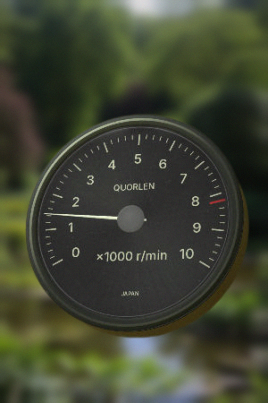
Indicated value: 1400rpm
